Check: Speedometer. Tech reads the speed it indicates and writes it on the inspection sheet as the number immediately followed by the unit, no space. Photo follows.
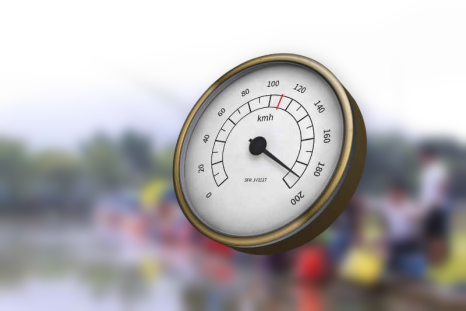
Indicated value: 190km/h
